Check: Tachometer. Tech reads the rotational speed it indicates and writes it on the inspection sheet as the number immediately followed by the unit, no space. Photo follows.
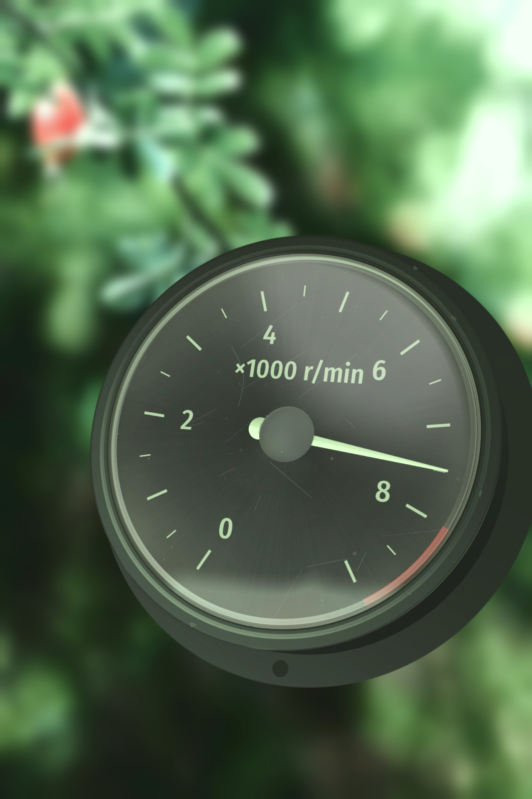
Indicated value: 7500rpm
